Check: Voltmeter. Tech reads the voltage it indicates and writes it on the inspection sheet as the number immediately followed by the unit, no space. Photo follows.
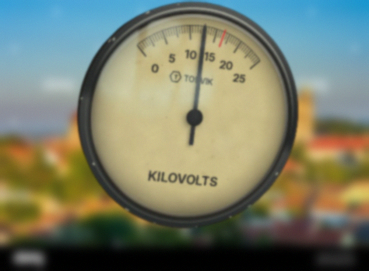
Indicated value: 12.5kV
